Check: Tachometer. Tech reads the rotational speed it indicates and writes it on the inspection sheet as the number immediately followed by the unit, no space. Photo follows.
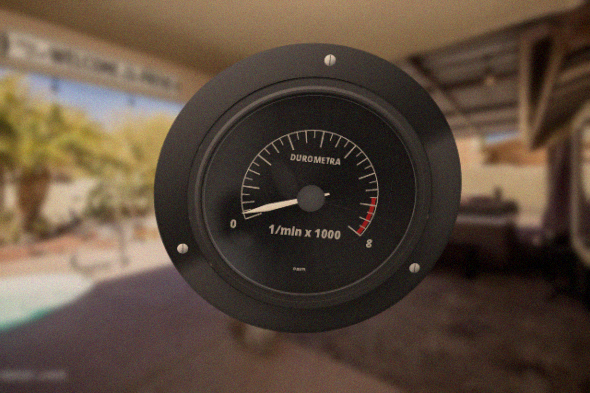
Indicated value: 250rpm
